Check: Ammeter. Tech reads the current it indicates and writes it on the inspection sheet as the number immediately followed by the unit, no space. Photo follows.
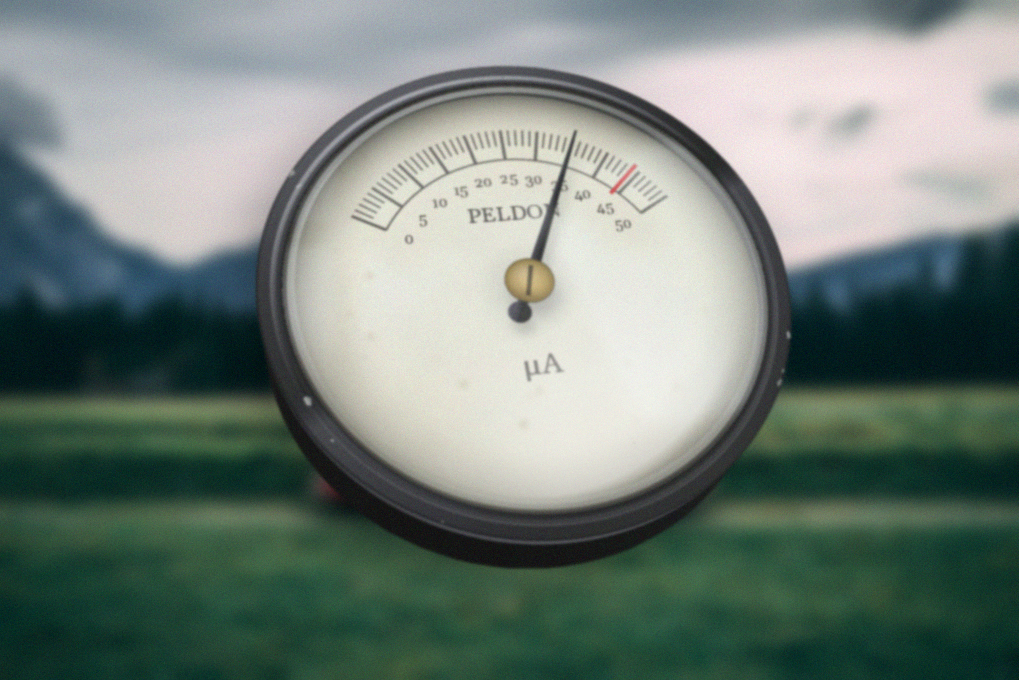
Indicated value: 35µA
